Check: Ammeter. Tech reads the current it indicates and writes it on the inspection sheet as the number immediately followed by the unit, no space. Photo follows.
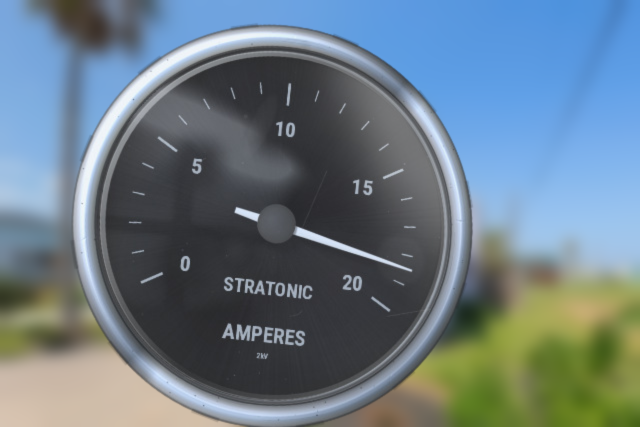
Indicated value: 18.5A
